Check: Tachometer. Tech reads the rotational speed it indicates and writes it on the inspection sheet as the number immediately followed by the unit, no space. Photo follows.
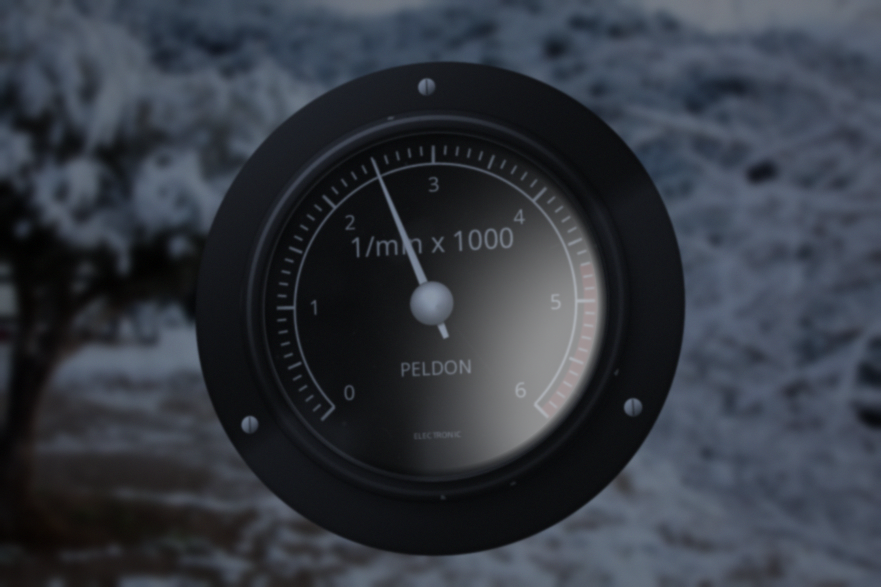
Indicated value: 2500rpm
